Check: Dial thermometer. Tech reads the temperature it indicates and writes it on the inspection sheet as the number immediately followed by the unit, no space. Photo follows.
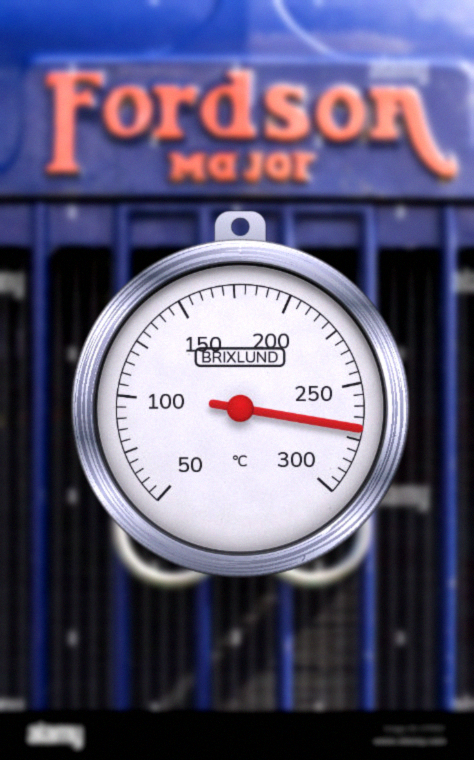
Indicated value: 270°C
